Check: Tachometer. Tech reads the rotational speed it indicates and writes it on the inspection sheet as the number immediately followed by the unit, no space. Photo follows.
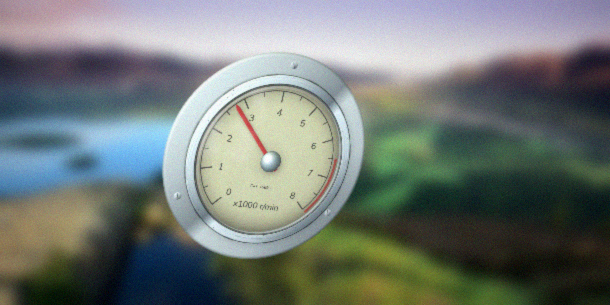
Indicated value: 2750rpm
